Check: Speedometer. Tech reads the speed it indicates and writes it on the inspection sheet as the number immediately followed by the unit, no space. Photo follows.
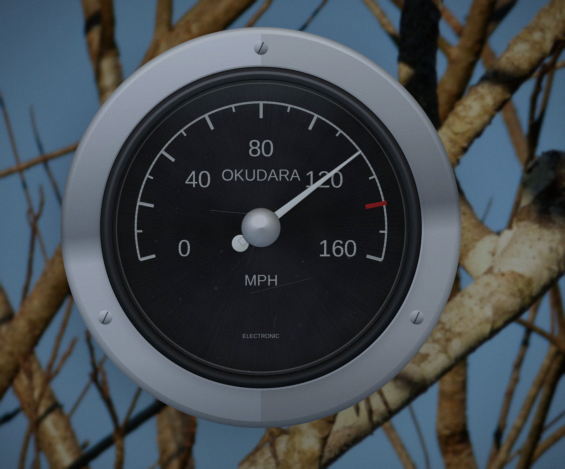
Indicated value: 120mph
